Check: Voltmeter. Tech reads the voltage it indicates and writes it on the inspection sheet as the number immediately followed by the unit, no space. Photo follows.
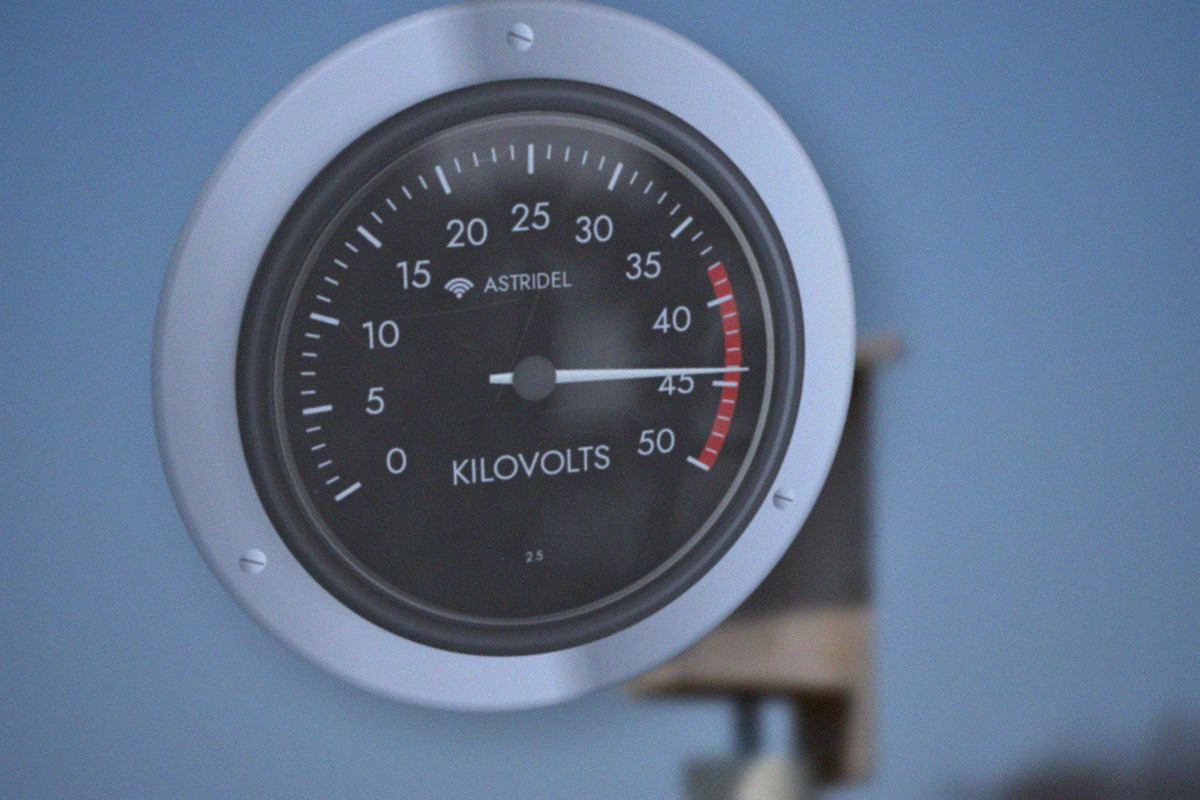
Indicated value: 44kV
